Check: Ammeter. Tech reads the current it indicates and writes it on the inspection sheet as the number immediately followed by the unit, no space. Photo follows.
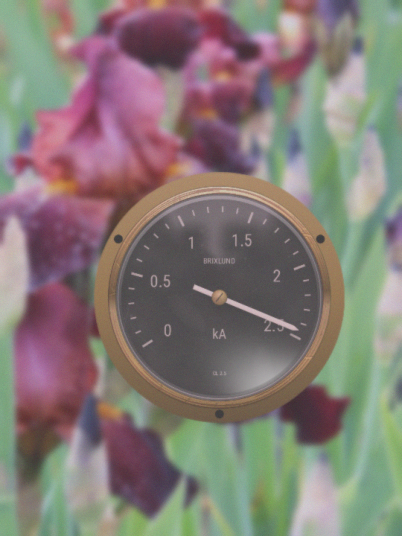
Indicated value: 2.45kA
